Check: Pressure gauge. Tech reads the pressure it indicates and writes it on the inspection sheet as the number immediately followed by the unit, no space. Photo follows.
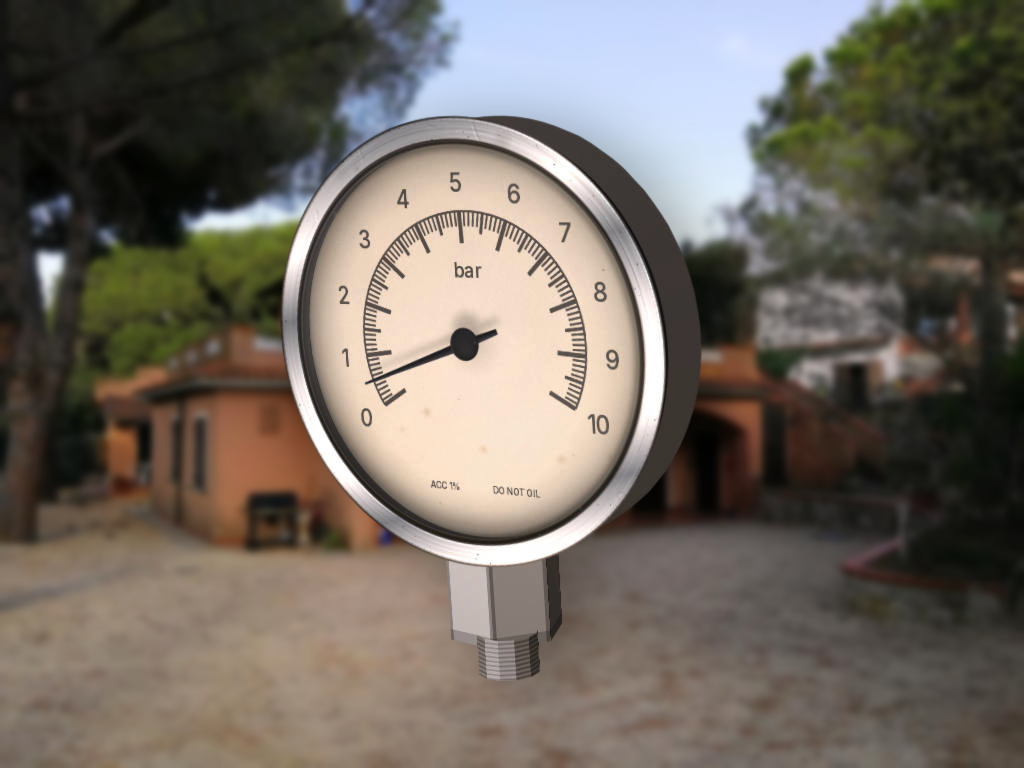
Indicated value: 0.5bar
